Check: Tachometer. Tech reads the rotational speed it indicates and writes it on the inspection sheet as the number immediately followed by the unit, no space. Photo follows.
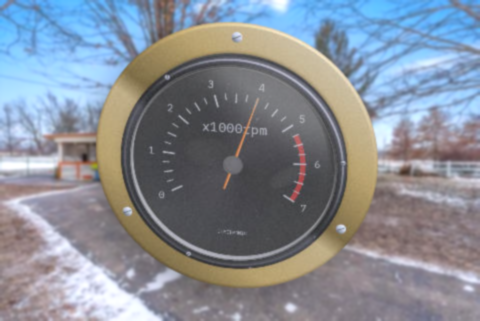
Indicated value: 4000rpm
